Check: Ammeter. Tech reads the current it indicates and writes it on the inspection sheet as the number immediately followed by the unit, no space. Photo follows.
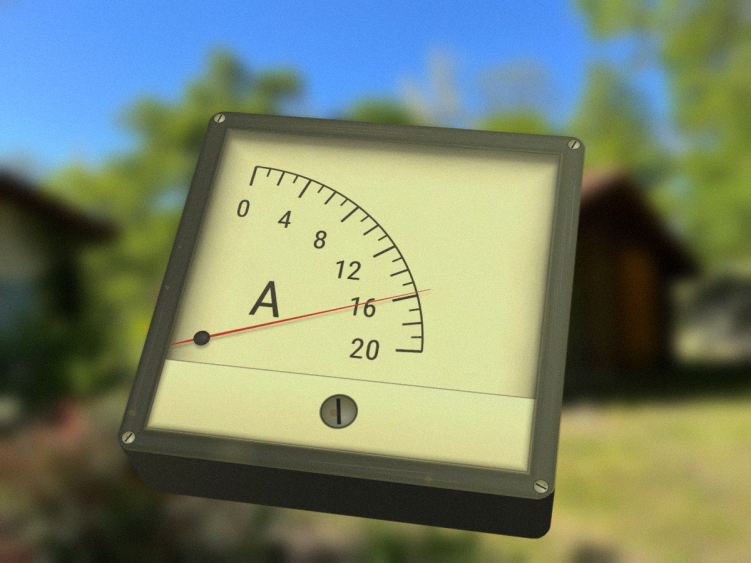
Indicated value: 16A
